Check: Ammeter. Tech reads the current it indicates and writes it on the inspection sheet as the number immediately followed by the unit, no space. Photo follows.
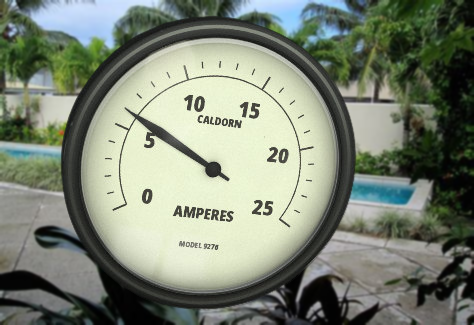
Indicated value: 6A
